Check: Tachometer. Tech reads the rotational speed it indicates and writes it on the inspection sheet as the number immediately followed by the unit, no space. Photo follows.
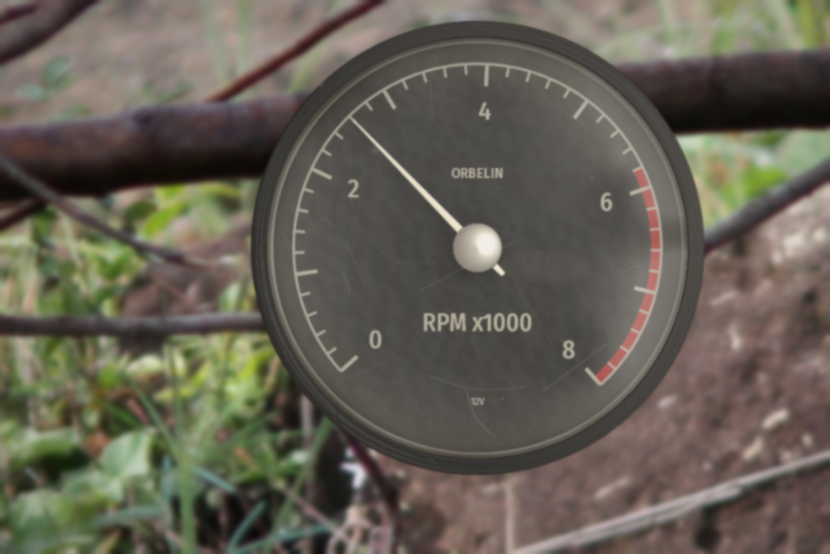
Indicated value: 2600rpm
